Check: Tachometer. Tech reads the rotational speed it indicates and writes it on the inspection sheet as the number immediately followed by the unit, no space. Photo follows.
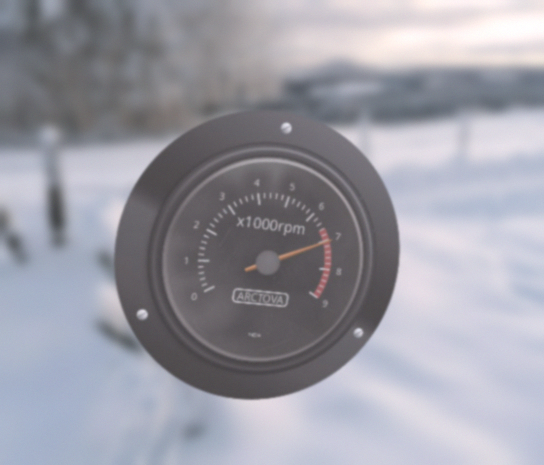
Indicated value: 7000rpm
